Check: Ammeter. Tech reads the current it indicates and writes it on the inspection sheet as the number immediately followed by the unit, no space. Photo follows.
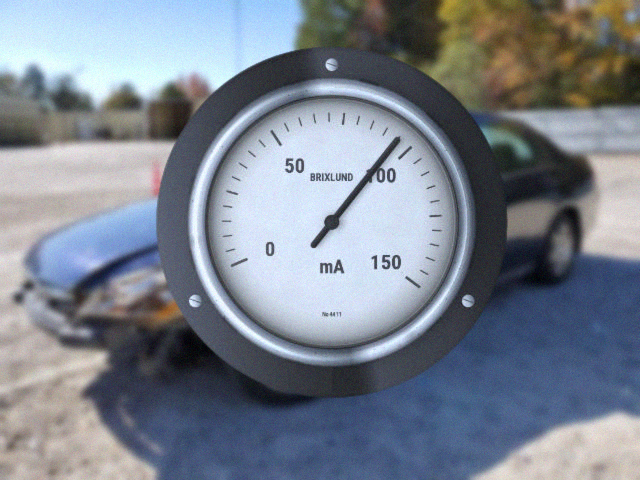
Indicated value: 95mA
